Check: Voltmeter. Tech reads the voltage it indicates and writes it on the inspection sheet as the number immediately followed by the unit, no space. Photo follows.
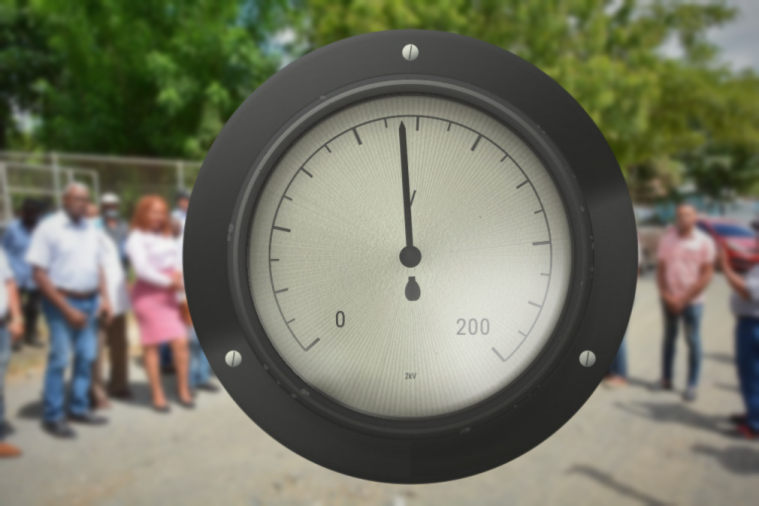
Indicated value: 95V
